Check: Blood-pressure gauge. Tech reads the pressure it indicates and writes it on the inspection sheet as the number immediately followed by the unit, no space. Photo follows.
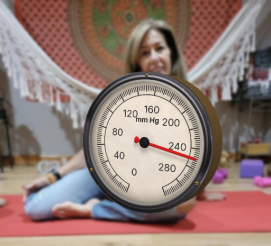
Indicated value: 250mmHg
